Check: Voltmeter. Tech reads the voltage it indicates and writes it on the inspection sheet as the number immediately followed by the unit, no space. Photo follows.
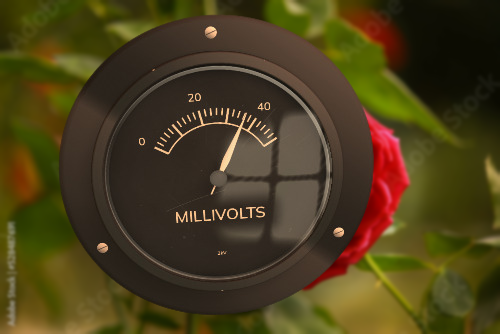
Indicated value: 36mV
